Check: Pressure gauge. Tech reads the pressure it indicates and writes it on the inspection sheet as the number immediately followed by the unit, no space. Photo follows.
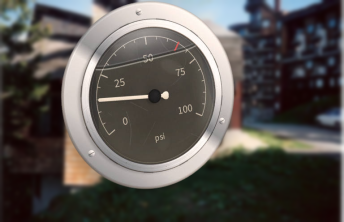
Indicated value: 15psi
